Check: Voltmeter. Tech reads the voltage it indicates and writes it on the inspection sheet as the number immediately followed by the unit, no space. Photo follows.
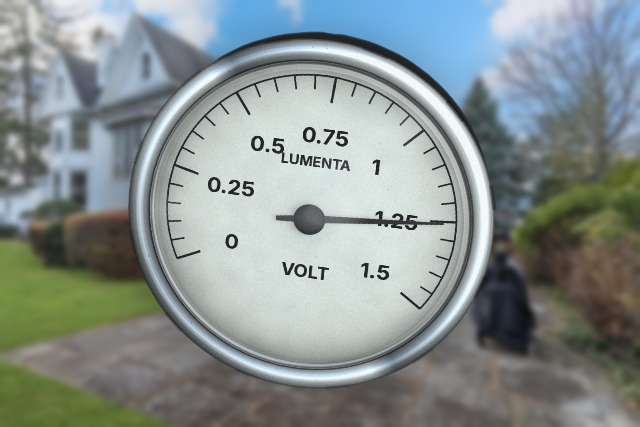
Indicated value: 1.25V
